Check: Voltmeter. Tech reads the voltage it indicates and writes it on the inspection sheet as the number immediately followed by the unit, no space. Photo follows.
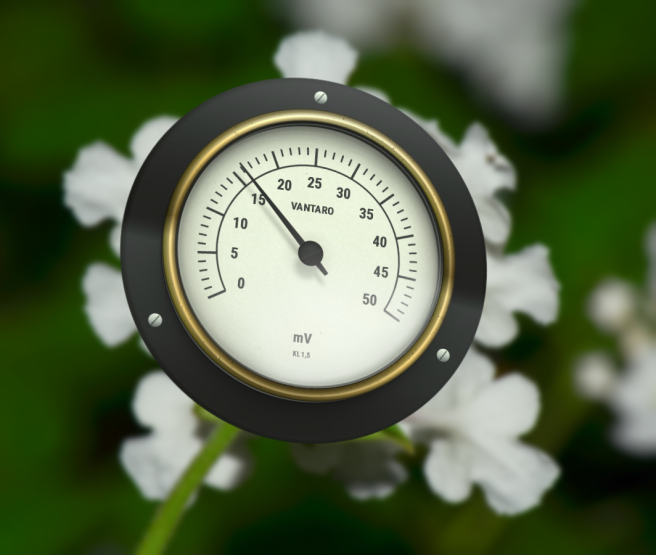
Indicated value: 16mV
